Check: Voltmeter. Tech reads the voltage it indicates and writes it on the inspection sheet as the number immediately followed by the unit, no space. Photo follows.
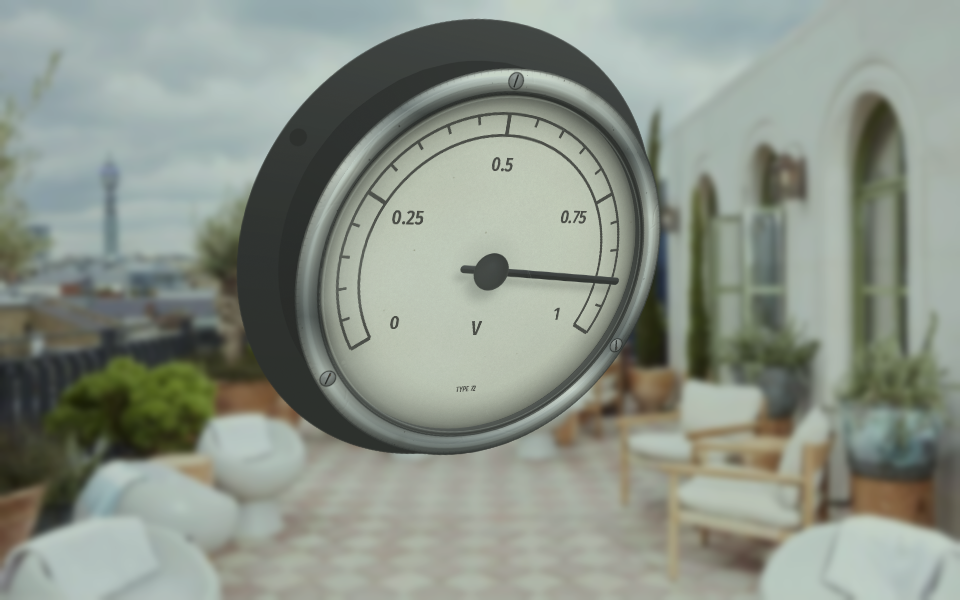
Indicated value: 0.9V
